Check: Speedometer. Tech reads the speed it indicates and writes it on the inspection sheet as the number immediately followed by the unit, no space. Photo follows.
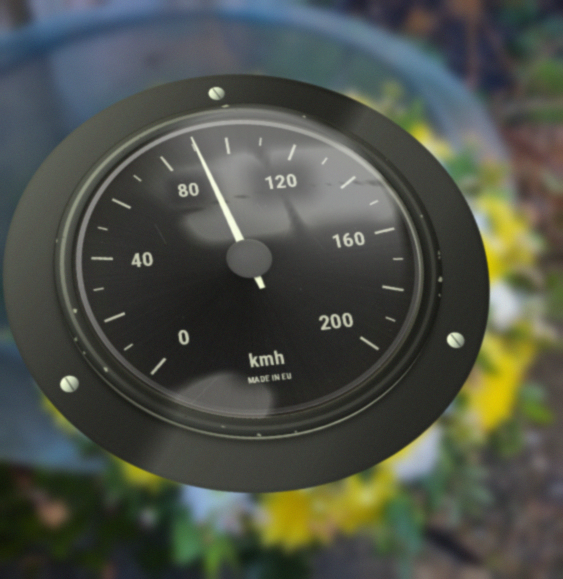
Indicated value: 90km/h
